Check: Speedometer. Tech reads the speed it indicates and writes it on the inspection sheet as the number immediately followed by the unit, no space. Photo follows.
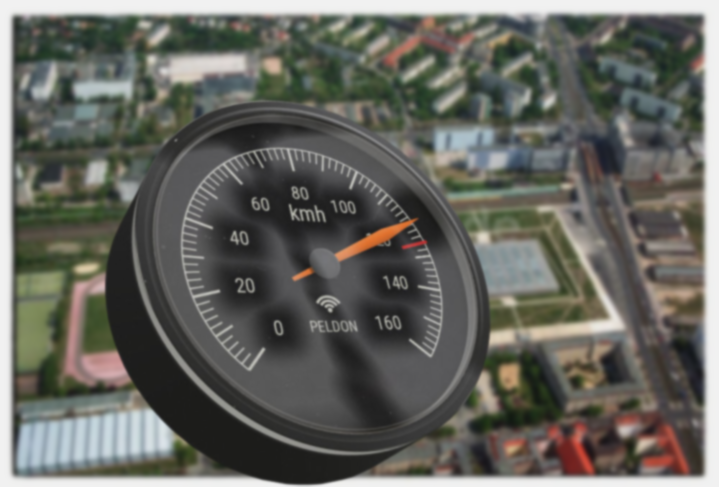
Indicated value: 120km/h
